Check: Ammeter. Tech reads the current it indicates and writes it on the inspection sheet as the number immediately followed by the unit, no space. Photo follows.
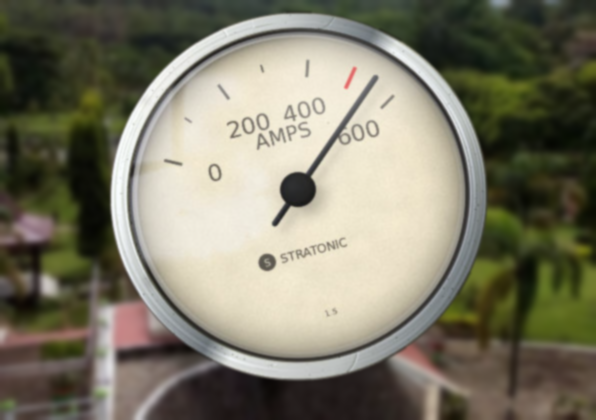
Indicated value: 550A
